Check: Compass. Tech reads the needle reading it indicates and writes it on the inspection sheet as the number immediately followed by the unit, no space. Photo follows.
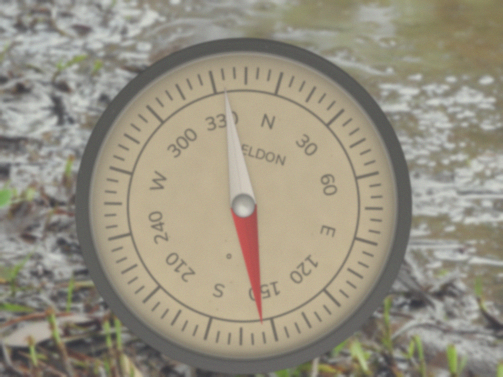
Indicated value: 155°
